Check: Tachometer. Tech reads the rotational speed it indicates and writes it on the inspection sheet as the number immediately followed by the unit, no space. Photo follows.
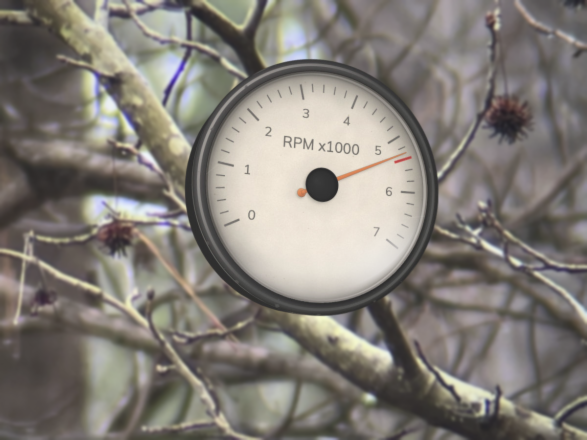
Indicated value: 5300rpm
